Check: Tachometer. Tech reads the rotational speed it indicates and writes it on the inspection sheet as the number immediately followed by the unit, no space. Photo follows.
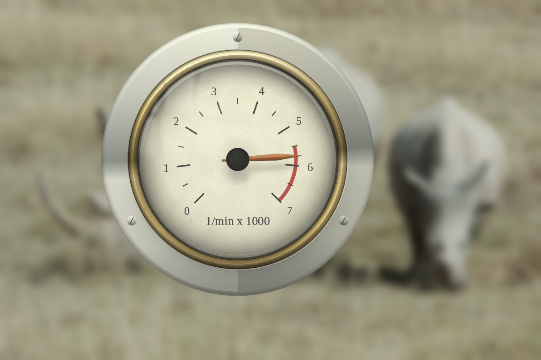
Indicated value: 5750rpm
